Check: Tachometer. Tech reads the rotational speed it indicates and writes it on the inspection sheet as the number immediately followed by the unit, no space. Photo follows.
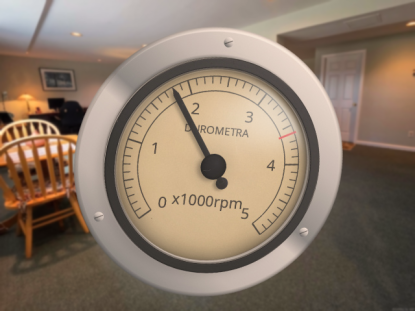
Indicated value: 1800rpm
